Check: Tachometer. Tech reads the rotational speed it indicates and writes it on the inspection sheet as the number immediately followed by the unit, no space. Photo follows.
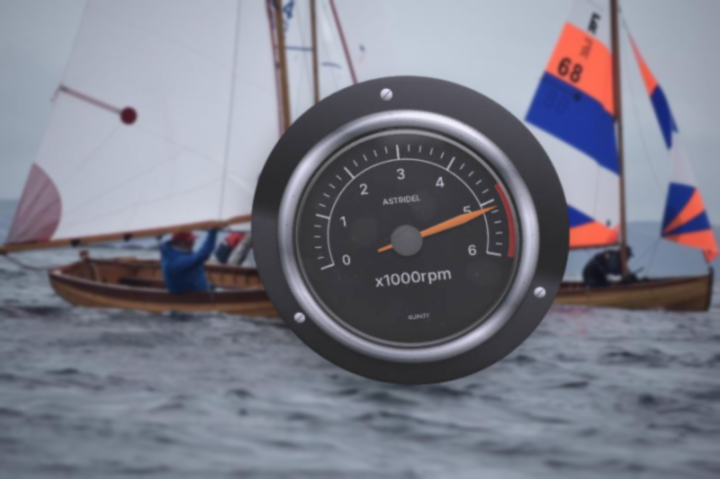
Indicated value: 5100rpm
